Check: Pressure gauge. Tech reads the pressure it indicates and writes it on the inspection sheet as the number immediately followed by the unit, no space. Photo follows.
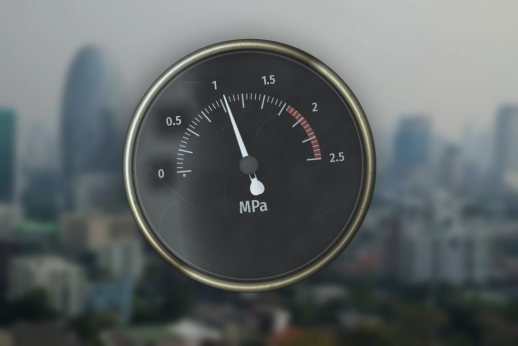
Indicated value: 1.05MPa
